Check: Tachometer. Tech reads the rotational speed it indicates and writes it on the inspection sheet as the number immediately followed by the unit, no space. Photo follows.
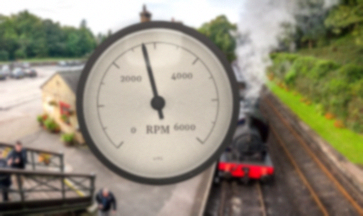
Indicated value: 2750rpm
